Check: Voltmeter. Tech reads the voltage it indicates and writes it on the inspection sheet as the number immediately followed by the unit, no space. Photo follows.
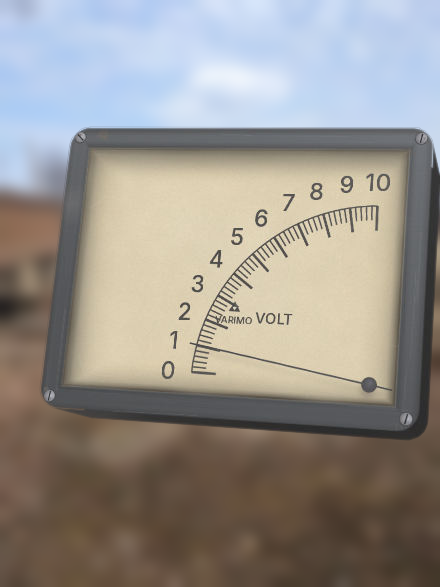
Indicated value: 1V
